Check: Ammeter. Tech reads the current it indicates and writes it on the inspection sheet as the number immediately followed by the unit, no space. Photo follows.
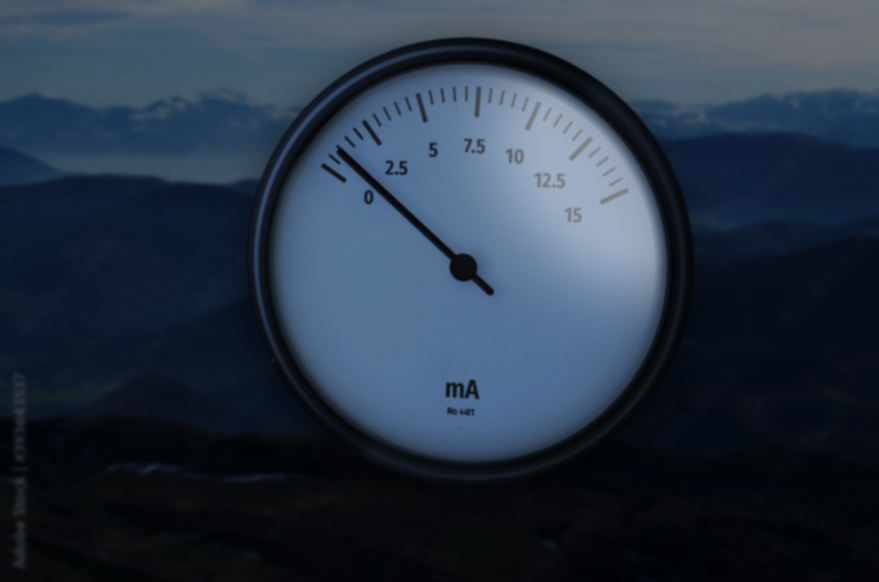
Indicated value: 1mA
